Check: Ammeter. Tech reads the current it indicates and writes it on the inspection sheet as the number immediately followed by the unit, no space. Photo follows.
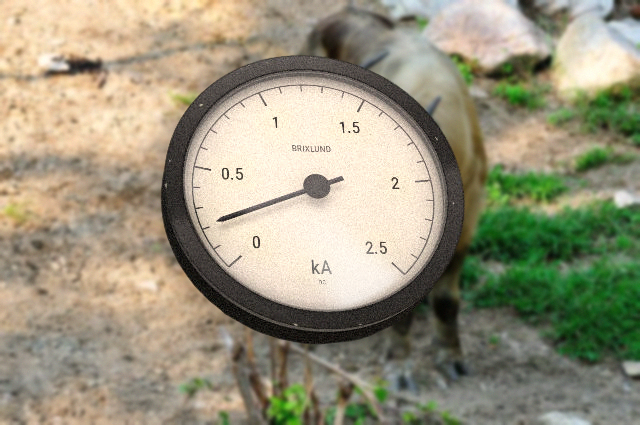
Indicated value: 0.2kA
